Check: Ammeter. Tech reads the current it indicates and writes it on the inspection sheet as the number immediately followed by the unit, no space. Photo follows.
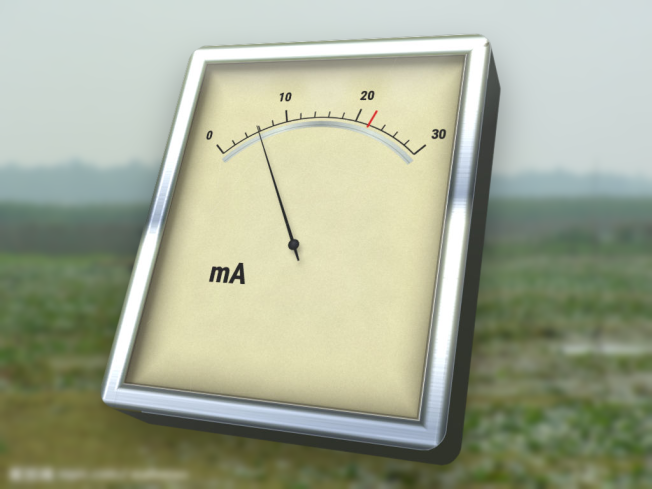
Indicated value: 6mA
